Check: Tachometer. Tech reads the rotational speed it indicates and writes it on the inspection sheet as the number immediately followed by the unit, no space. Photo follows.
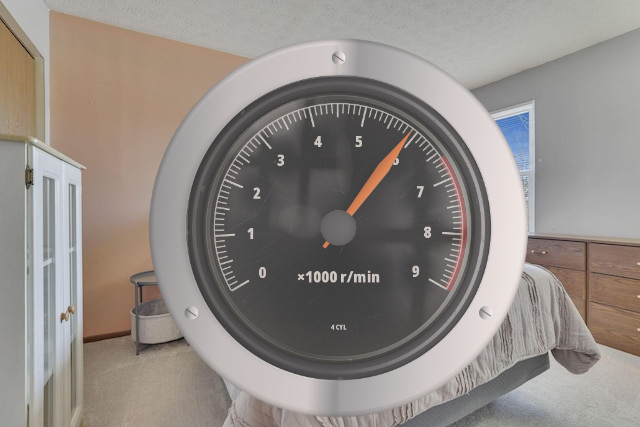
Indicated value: 5900rpm
